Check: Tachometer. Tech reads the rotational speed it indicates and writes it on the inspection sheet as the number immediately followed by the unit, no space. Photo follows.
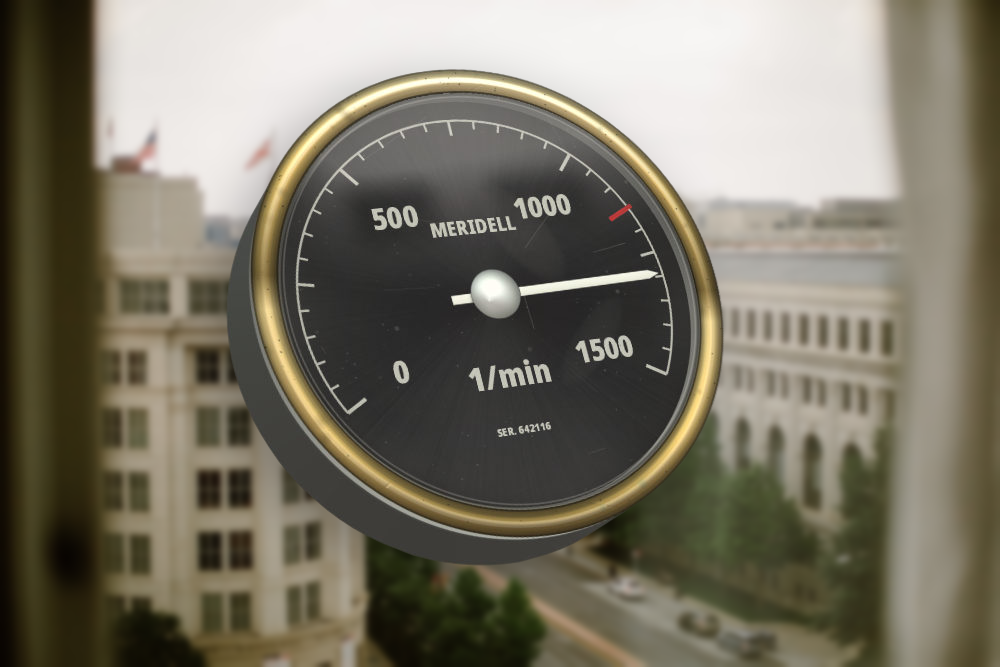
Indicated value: 1300rpm
